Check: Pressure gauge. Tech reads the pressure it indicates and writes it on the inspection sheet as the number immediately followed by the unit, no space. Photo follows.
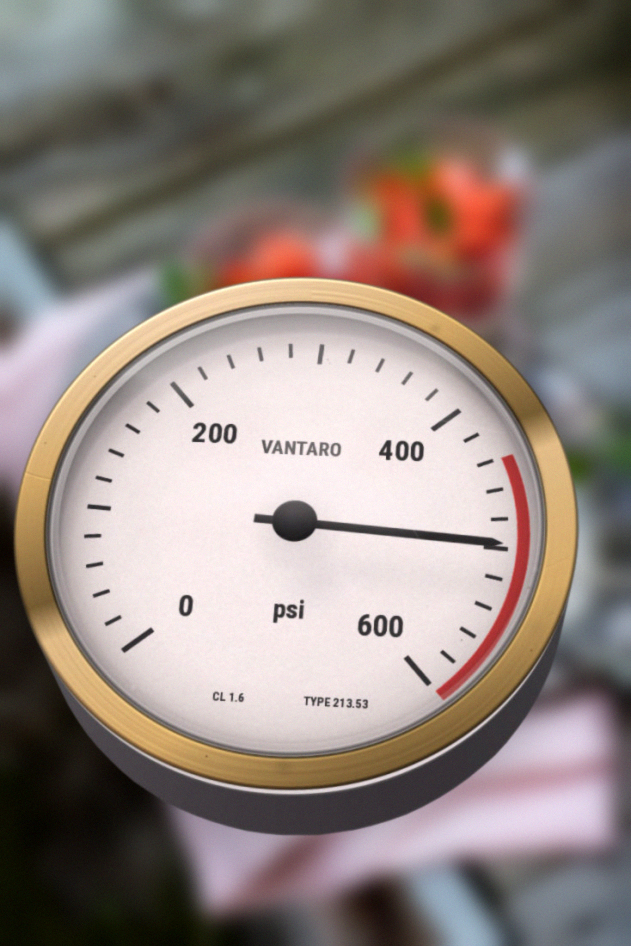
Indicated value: 500psi
